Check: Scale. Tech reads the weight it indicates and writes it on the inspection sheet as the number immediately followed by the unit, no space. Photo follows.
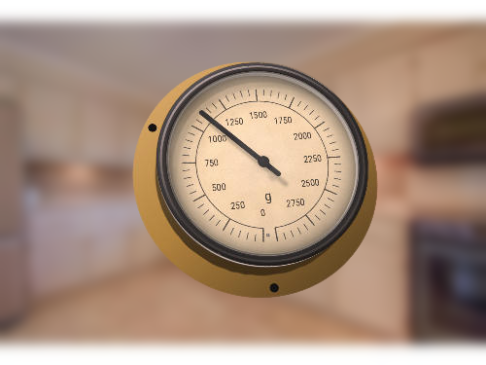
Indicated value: 1100g
